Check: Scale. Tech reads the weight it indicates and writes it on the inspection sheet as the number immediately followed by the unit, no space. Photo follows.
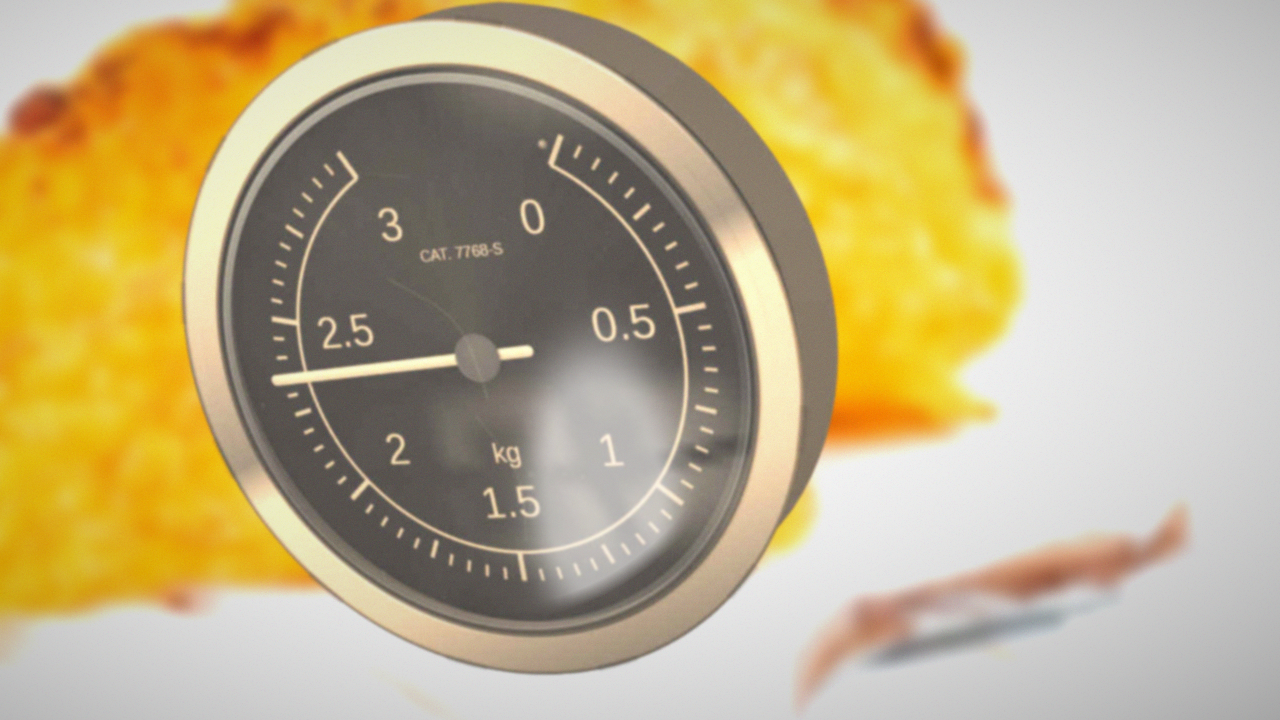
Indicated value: 2.35kg
